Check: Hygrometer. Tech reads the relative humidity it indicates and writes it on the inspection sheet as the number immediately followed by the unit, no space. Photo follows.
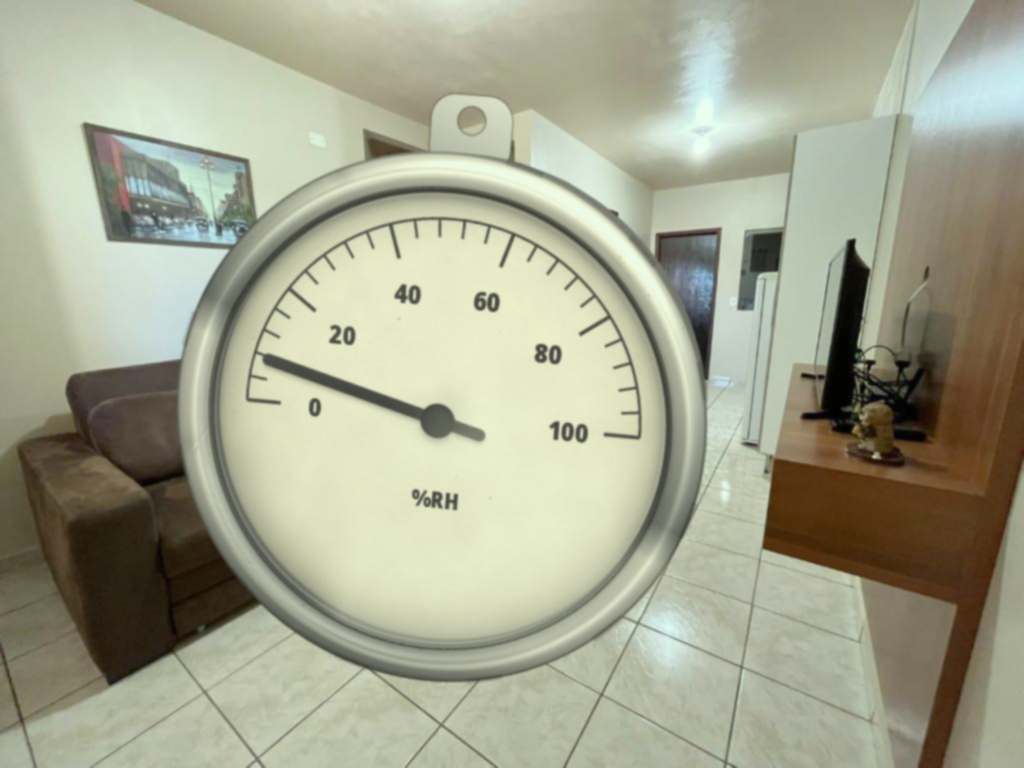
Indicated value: 8%
